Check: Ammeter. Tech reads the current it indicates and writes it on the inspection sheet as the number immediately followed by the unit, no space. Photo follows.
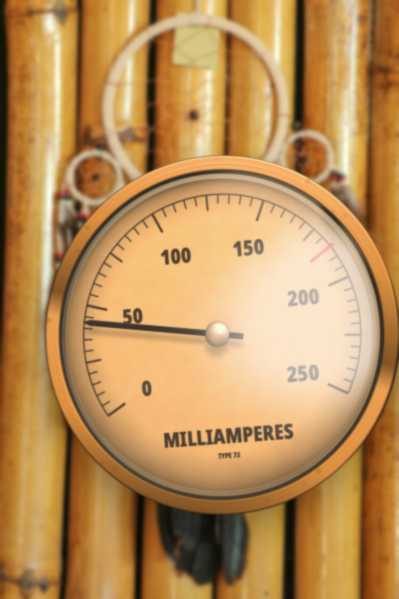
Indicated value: 42.5mA
